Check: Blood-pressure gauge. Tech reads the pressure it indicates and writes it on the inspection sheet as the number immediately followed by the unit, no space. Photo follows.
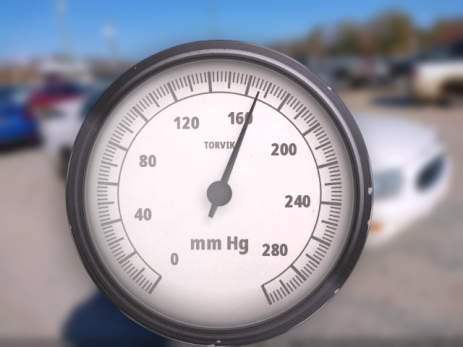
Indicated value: 166mmHg
